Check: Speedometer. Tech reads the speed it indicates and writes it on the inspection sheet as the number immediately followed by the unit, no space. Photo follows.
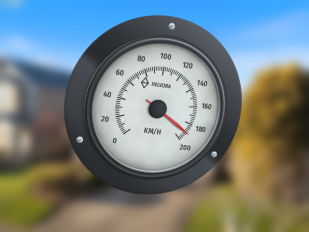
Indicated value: 190km/h
